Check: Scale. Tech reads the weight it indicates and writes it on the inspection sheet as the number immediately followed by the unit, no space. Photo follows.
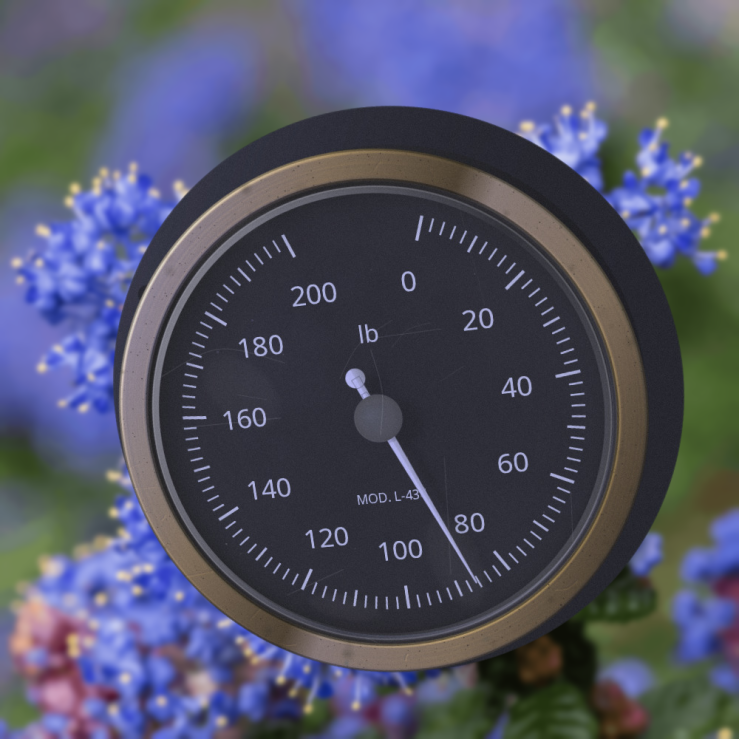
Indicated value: 86lb
